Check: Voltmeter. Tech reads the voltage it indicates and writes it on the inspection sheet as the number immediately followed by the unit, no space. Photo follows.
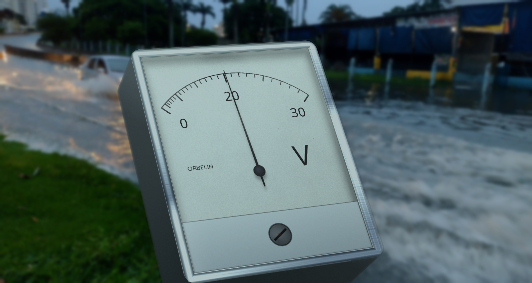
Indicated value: 20V
